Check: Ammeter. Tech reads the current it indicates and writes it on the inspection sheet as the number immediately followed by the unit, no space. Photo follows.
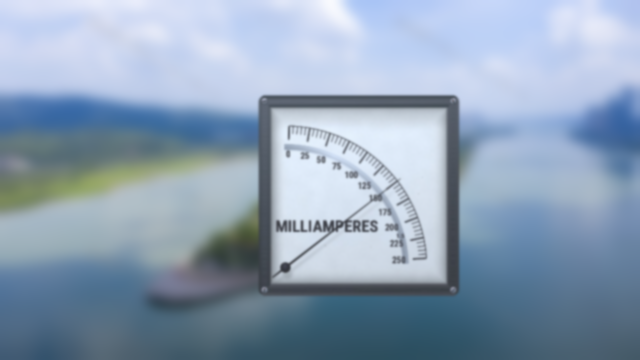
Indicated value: 150mA
